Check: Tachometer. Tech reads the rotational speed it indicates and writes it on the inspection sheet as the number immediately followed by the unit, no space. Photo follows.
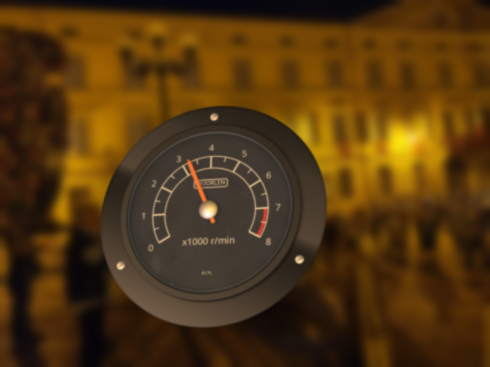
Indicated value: 3250rpm
